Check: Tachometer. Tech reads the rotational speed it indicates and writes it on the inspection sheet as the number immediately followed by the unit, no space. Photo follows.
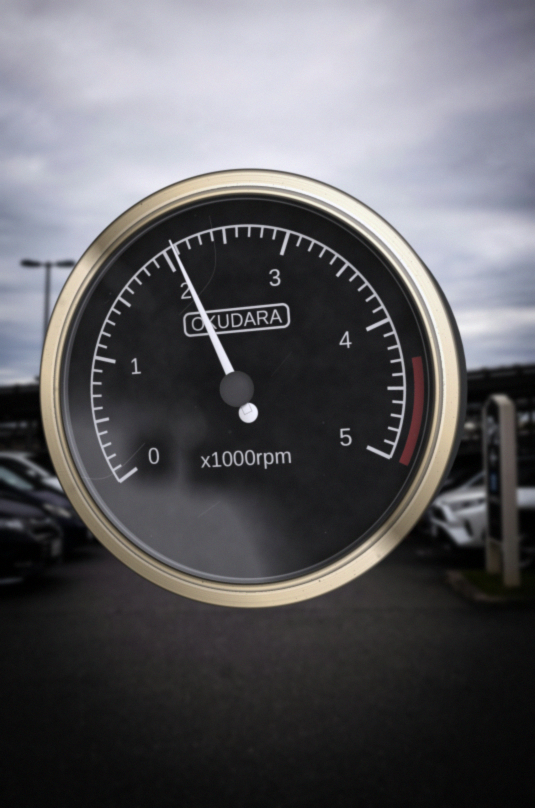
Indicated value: 2100rpm
